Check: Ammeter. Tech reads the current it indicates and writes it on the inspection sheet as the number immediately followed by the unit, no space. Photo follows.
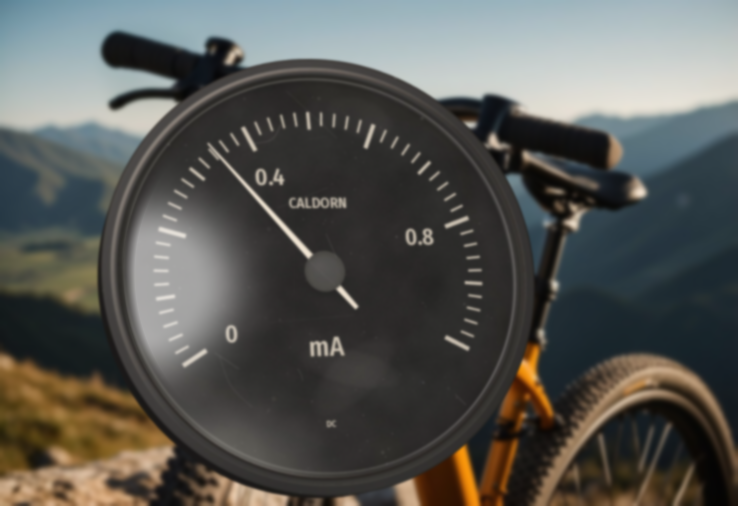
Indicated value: 0.34mA
